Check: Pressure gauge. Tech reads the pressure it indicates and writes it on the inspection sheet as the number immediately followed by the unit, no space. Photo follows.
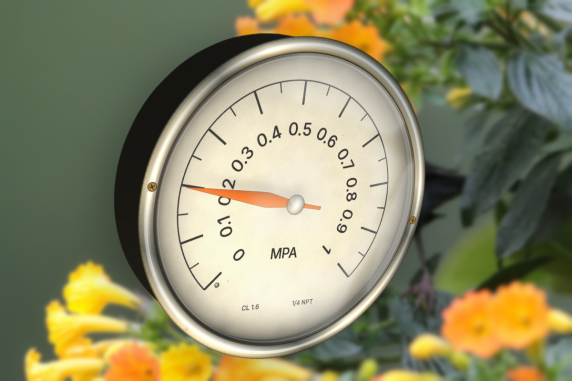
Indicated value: 0.2MPa
